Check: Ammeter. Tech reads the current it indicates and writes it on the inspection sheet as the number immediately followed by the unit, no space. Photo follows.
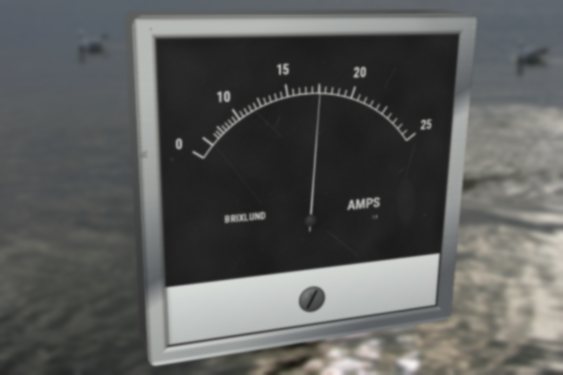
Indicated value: 17.5A
